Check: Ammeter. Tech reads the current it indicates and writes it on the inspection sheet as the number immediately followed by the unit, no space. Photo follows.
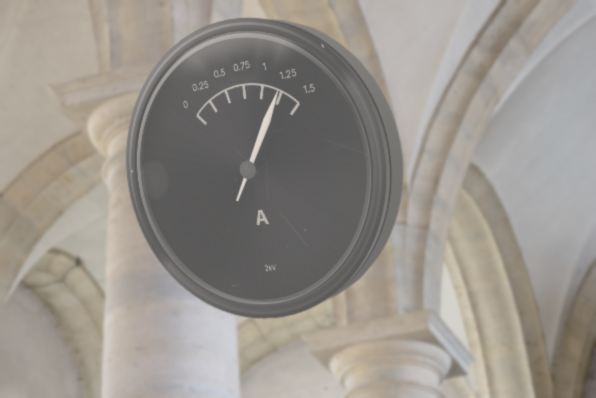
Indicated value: 1.25A
